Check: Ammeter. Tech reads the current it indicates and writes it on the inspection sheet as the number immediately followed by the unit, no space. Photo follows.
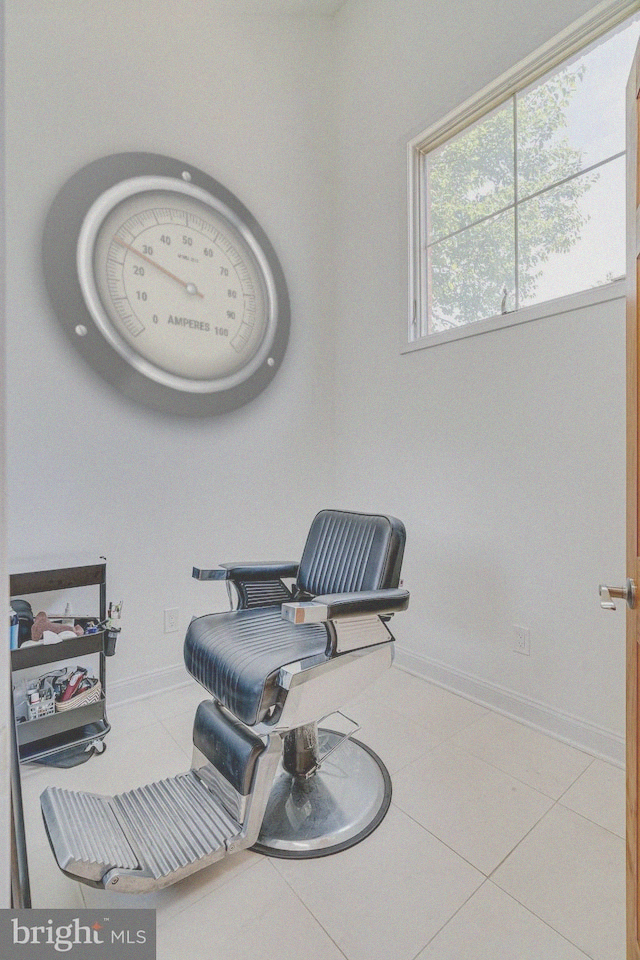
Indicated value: 25A
